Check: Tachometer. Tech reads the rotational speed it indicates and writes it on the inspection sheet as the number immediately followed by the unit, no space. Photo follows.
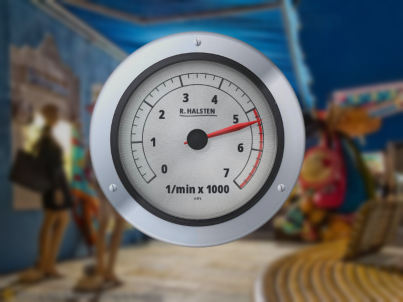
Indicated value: 5300rpm
